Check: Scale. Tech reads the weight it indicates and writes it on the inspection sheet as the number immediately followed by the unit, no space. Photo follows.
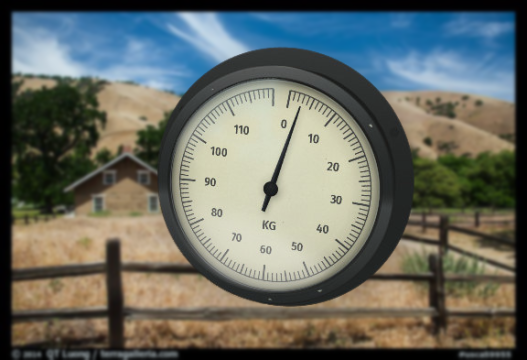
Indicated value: 3kg
